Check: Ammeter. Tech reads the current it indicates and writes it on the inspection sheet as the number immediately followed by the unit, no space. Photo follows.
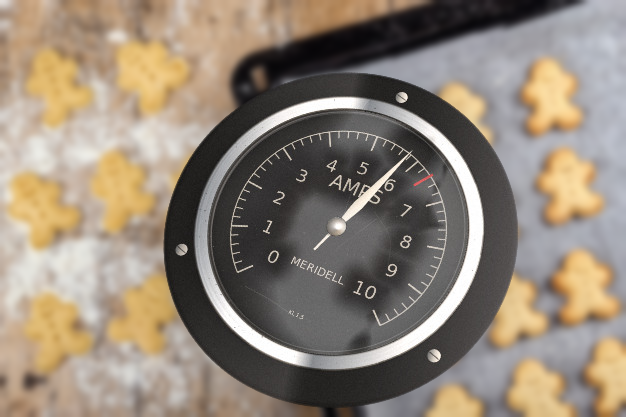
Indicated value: 5.8A
